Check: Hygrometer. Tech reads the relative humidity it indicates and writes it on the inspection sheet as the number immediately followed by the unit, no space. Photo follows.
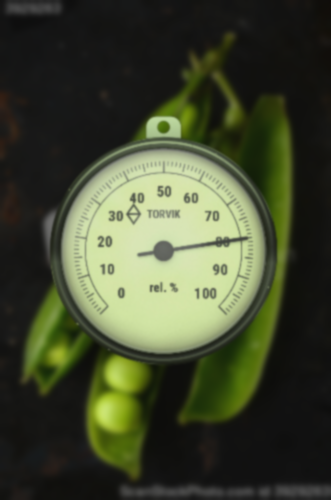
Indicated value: 80%
